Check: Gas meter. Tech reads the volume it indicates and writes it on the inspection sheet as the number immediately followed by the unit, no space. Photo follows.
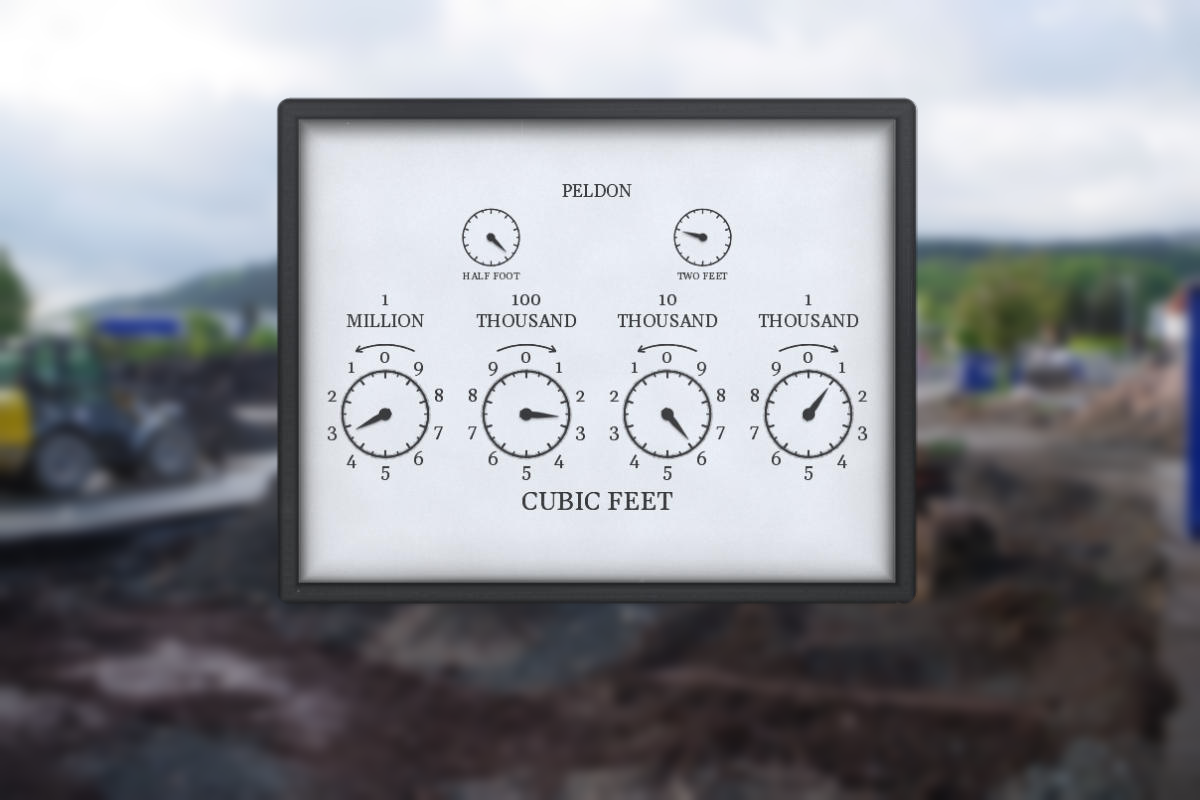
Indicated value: 326100ft³
